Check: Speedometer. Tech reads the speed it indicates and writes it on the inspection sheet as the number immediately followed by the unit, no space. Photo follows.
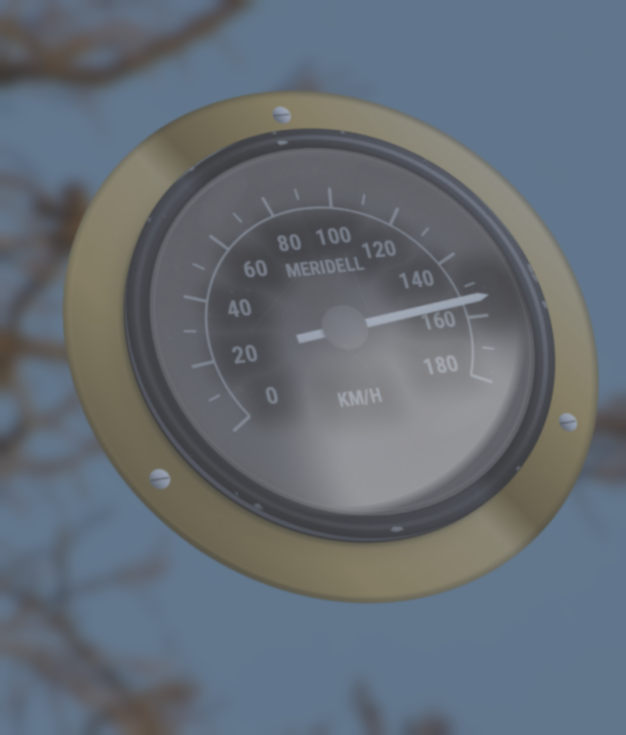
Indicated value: 155km/h
